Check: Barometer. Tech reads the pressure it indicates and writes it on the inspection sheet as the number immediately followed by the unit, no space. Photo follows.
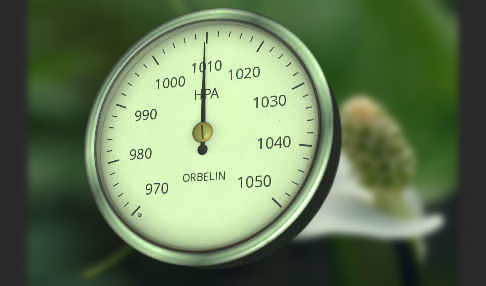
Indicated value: 1010hPa
